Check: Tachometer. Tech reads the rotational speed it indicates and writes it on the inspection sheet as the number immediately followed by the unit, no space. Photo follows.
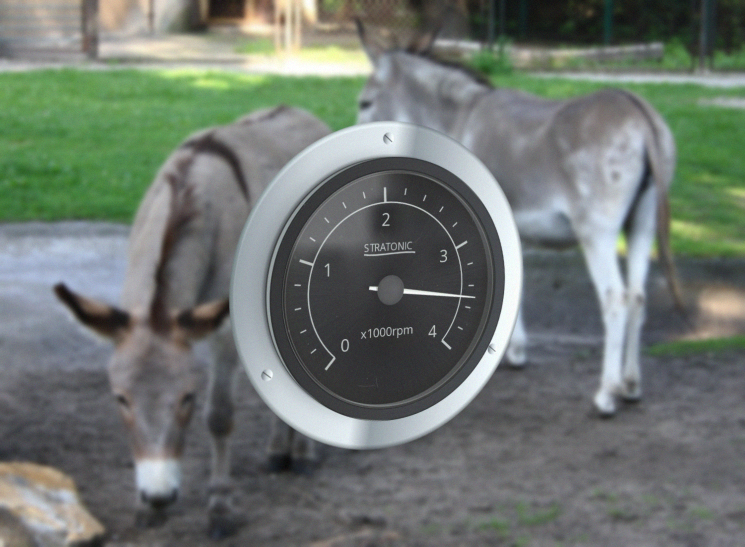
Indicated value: 3500rpm
